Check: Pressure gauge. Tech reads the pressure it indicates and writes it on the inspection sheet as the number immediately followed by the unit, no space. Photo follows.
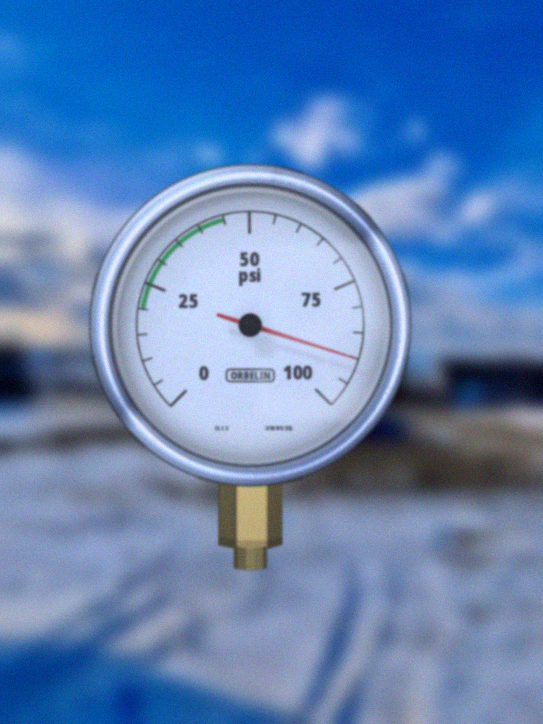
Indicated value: 90psi
